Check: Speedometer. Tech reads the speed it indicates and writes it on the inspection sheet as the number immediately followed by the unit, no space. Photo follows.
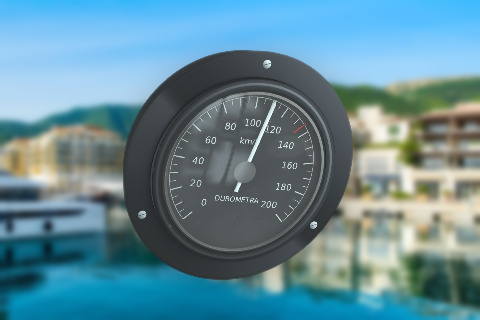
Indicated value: 110km/h
